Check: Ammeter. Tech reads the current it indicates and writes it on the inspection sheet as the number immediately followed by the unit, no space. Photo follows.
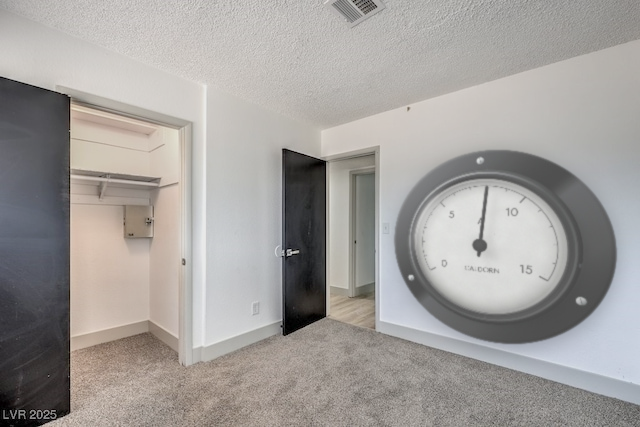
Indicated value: 8A
